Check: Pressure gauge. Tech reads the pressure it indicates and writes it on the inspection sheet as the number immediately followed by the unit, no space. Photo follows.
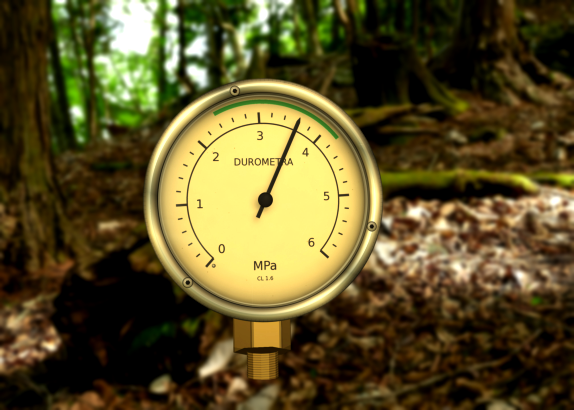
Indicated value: 3.6MPa
